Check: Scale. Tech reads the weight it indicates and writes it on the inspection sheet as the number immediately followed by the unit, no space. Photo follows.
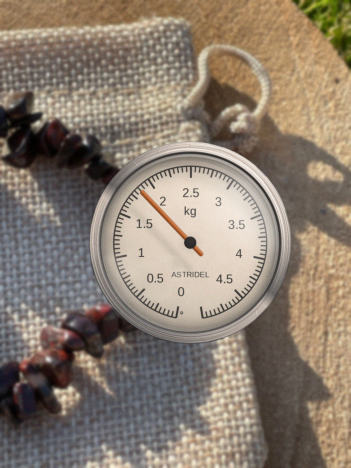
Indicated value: 1.85kg
